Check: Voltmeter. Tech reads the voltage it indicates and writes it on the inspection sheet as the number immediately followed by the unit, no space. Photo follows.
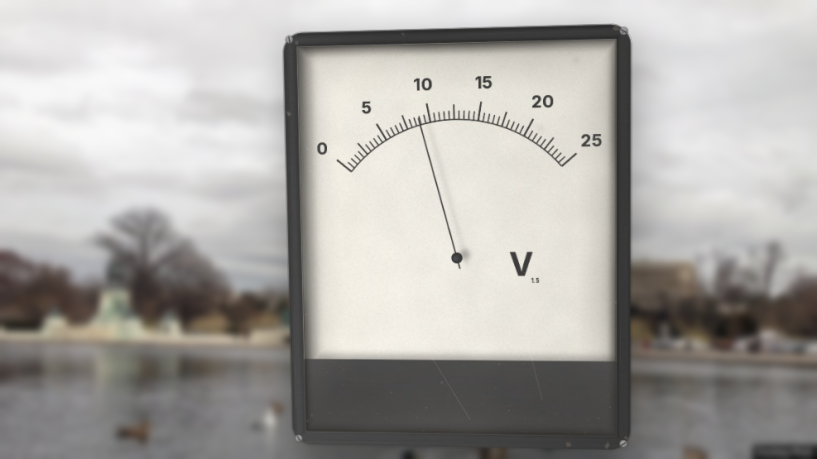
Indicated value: 9V
